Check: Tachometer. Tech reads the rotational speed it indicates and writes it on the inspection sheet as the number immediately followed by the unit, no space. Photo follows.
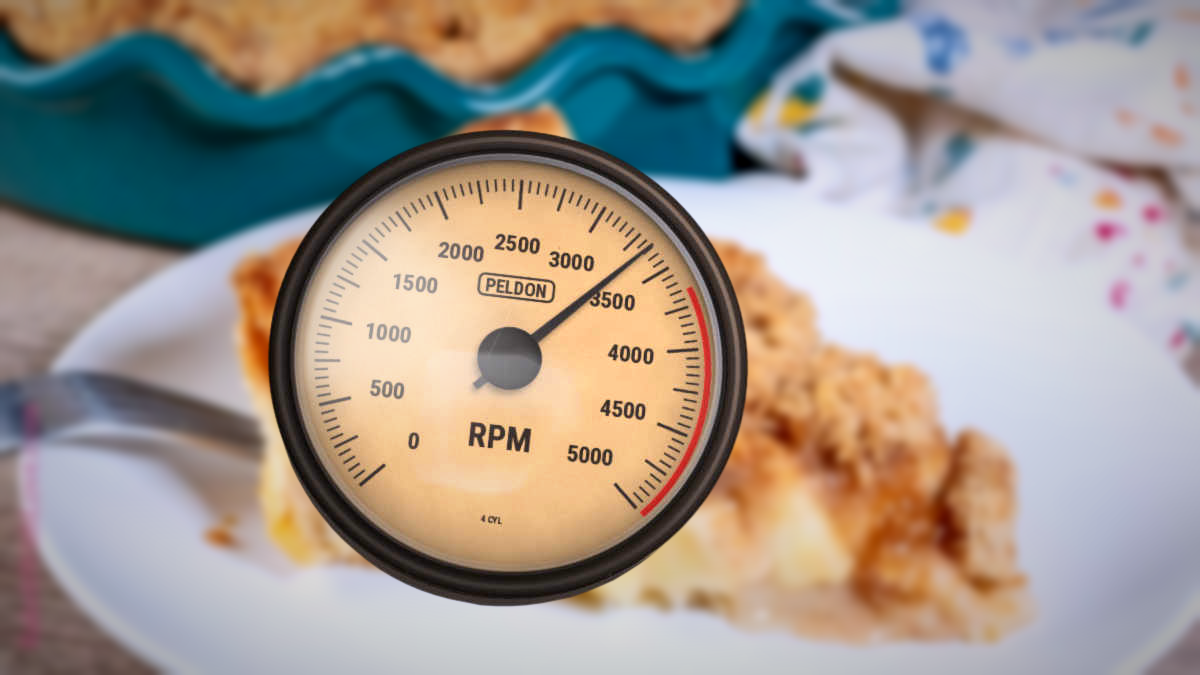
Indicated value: 3350rpm
